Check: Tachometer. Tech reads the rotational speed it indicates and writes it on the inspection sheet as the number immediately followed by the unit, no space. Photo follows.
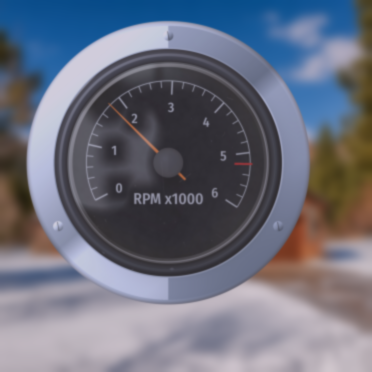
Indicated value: 1800rpm
